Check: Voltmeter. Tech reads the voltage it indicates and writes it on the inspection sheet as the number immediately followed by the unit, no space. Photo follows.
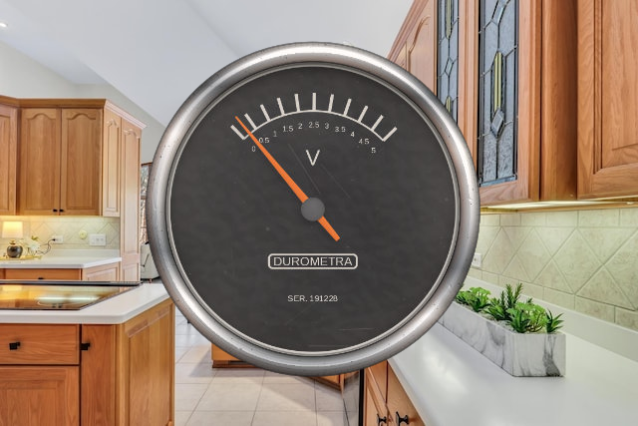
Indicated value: 0.25V
